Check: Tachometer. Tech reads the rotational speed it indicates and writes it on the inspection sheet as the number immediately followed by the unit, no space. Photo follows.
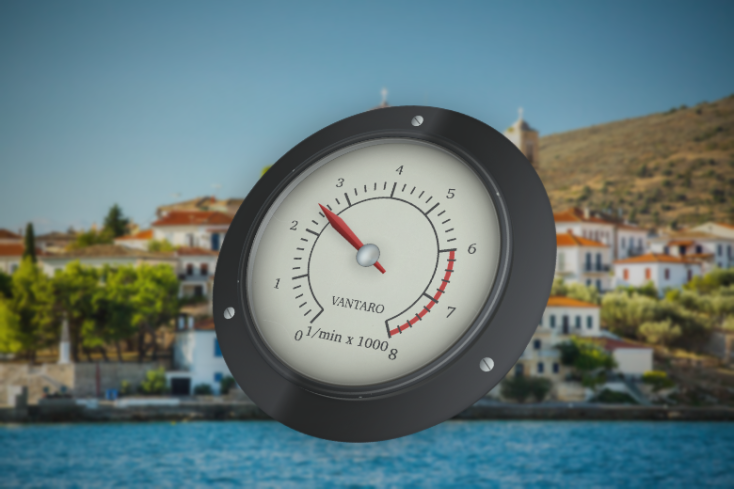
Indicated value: 2500rpm
